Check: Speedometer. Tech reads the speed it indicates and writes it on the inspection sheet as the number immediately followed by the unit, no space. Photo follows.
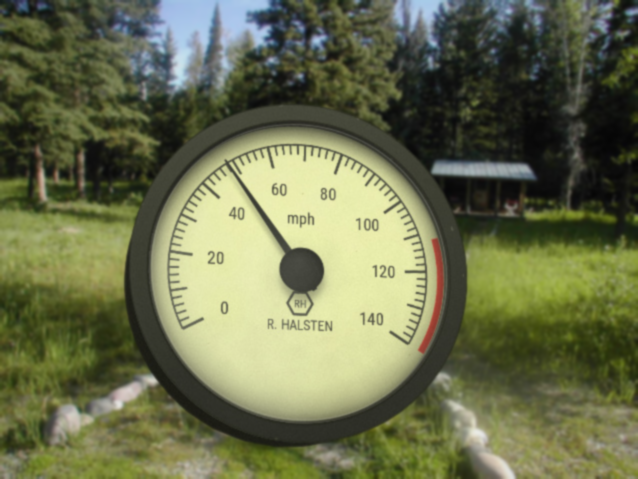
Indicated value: 48mph
